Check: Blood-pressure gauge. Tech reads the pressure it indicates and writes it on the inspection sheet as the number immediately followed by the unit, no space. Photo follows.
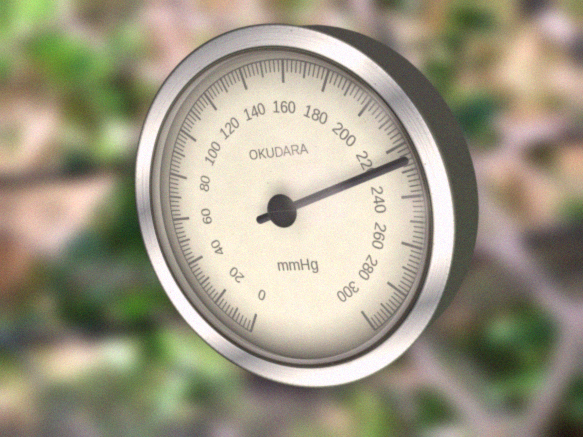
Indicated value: 226mmHg
